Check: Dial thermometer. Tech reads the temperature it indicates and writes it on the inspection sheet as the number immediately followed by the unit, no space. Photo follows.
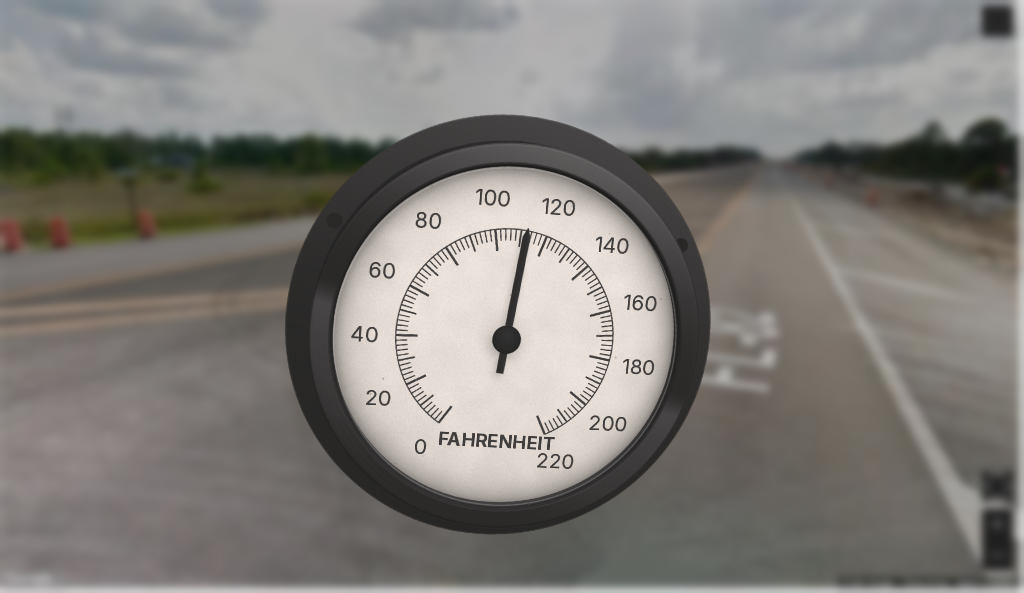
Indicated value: 112°F
